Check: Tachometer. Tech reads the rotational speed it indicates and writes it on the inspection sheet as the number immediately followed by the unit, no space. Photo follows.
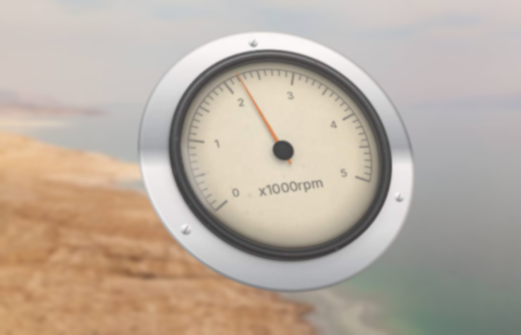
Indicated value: 2200rpm
